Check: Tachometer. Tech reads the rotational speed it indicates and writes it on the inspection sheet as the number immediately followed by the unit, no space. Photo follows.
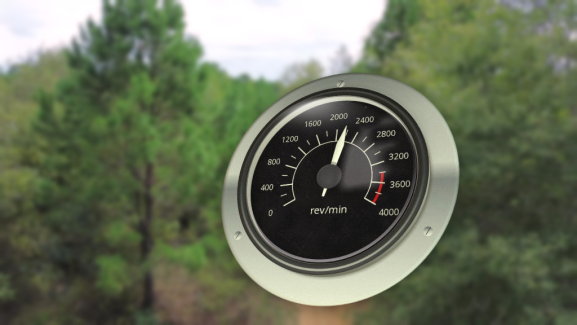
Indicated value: 2200rpm
